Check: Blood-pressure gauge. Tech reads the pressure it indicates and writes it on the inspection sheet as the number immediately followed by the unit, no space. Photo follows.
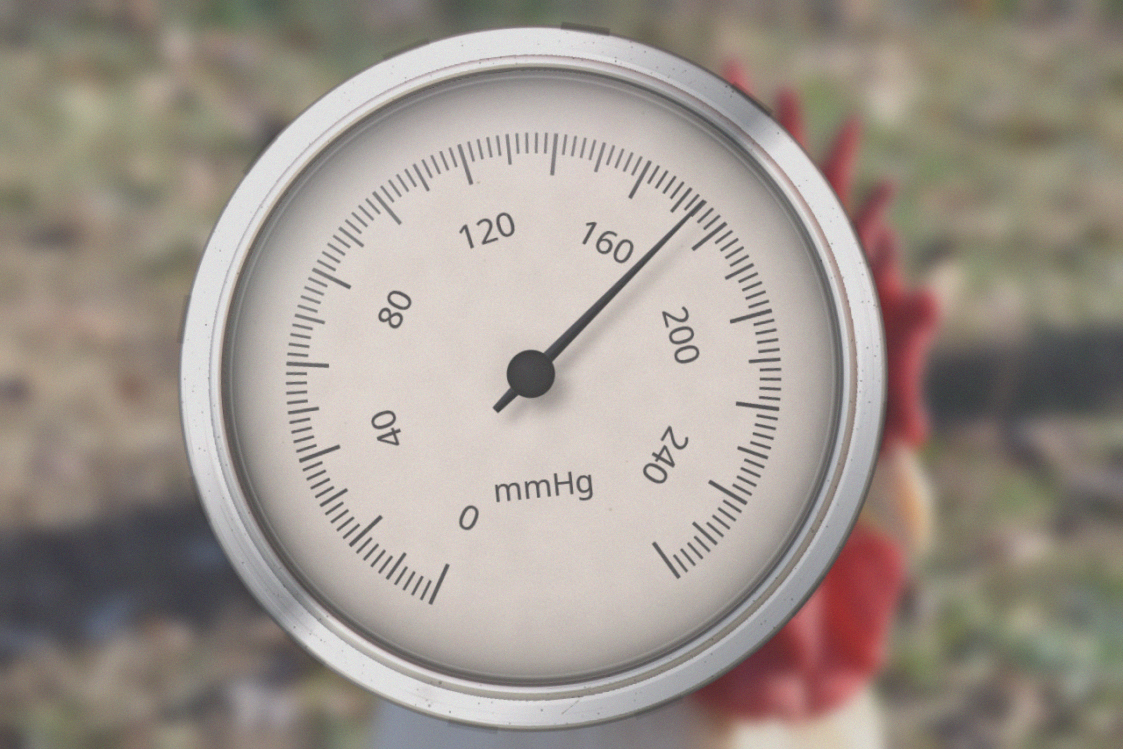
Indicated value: 174mmHg
